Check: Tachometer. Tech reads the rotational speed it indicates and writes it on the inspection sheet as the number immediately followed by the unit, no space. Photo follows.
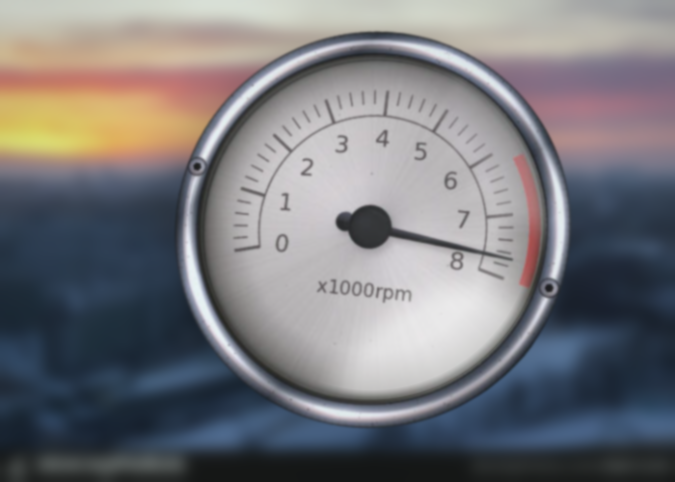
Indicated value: 7700rpm
